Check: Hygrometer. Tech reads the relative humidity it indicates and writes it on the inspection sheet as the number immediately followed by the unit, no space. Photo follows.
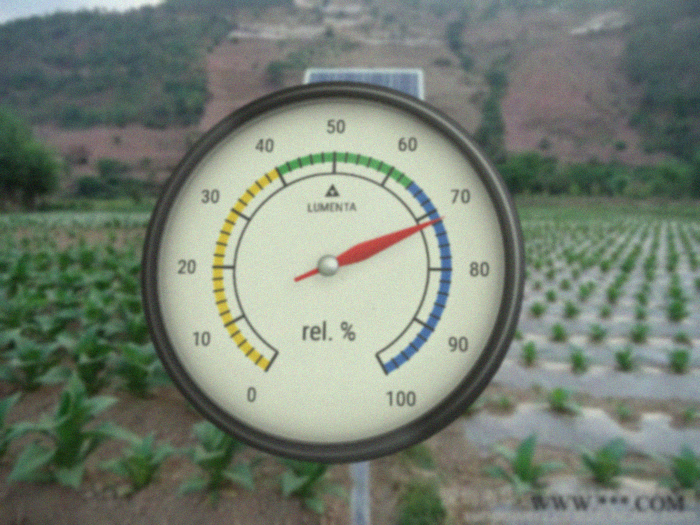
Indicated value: 72%
